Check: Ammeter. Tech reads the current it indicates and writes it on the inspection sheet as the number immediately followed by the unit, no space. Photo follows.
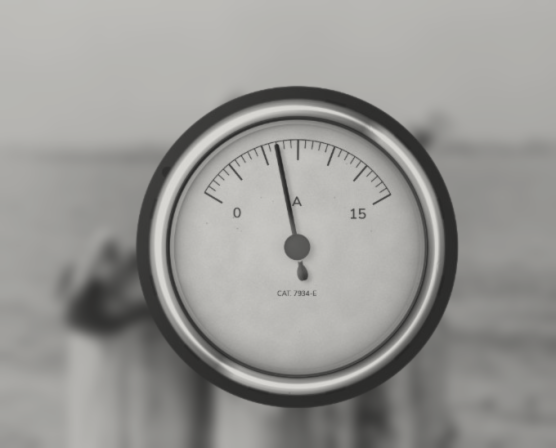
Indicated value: 6A
